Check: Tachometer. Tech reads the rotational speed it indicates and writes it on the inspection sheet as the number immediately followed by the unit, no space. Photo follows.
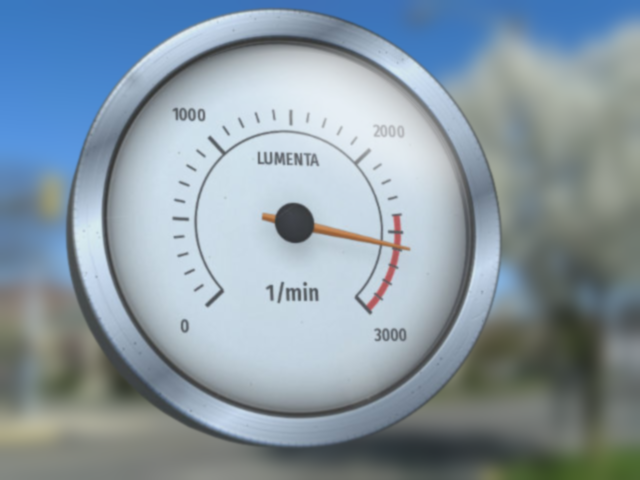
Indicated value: 2600rpm
